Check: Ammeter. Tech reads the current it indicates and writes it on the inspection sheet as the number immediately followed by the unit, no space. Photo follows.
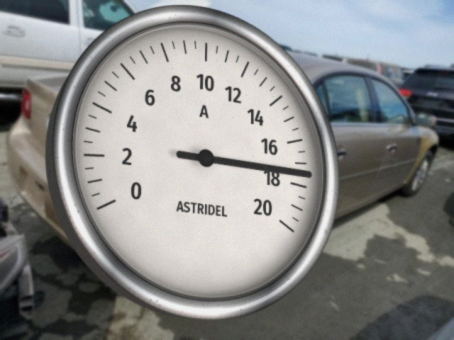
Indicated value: 17.5A
